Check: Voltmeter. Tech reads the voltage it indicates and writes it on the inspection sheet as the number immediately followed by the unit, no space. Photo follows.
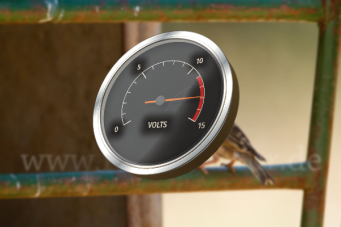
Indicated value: 13V
